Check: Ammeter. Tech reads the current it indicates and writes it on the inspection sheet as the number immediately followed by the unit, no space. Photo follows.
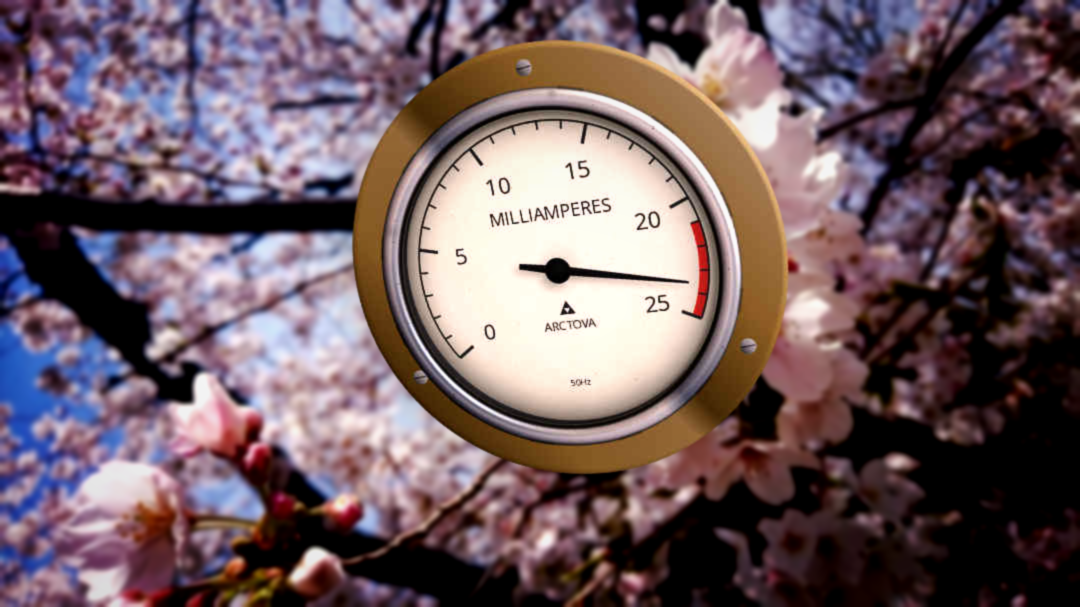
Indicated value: 23.5mA
